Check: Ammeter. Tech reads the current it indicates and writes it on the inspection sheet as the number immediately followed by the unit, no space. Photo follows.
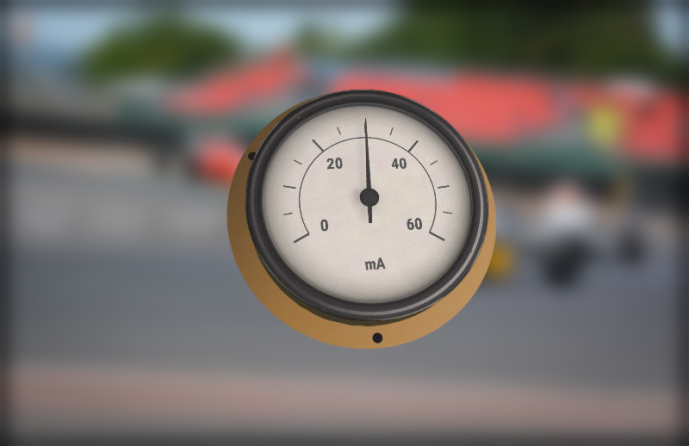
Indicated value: 30mA
